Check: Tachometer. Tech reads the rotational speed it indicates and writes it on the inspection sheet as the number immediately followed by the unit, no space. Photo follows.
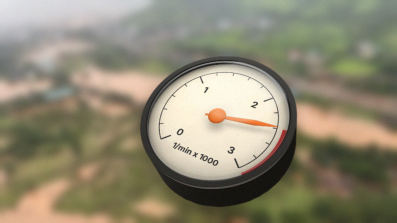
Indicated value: 2400rpm
